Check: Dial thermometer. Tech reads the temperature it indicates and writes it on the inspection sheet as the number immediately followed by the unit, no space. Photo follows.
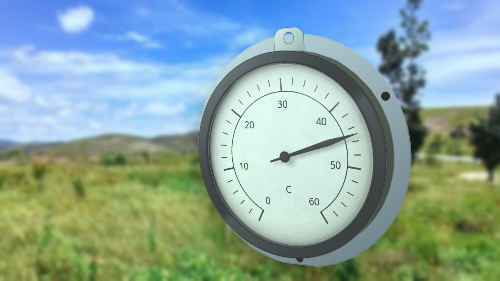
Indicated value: 45°C
